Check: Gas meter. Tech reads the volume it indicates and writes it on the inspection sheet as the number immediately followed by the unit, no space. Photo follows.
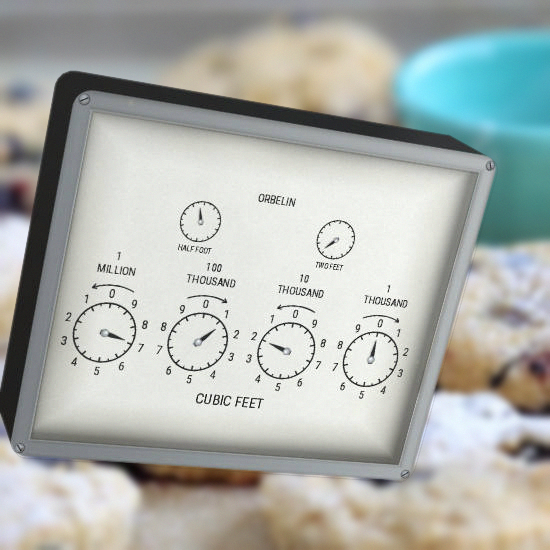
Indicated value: 712000ft³
